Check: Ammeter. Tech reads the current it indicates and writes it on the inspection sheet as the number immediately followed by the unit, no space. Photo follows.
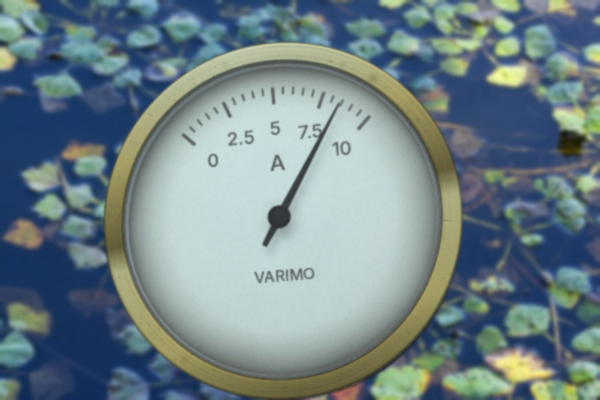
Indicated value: 8.5A
